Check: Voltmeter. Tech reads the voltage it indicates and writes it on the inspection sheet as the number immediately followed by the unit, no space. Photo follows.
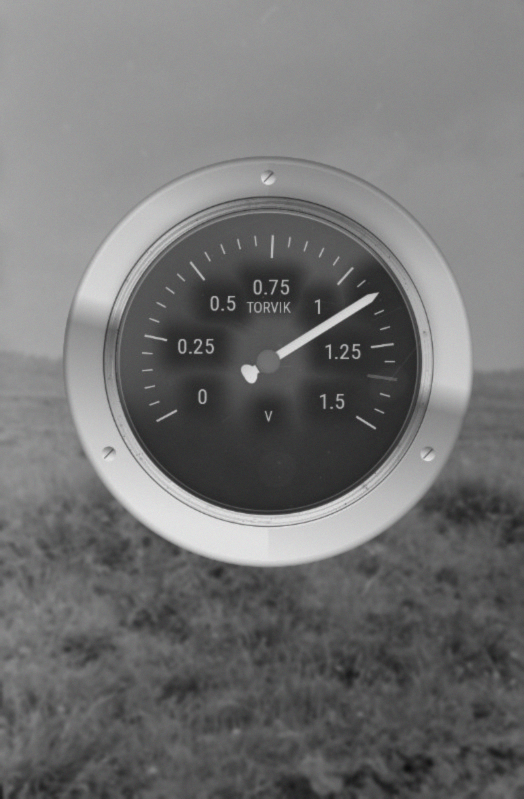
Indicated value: 1.1V
